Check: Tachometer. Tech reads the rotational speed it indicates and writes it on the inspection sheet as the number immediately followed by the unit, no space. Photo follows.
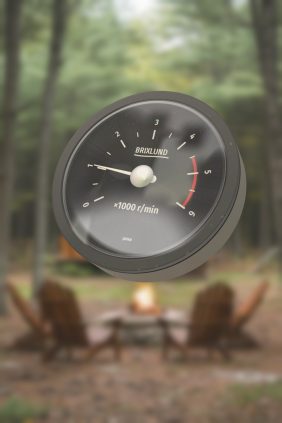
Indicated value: 1000rpm
